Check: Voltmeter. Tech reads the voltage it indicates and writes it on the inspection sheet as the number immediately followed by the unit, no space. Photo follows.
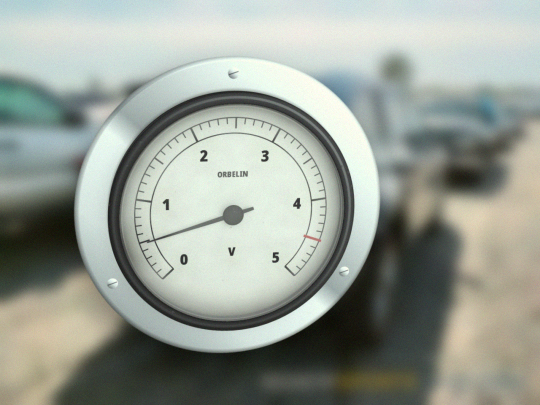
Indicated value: 0.5V
